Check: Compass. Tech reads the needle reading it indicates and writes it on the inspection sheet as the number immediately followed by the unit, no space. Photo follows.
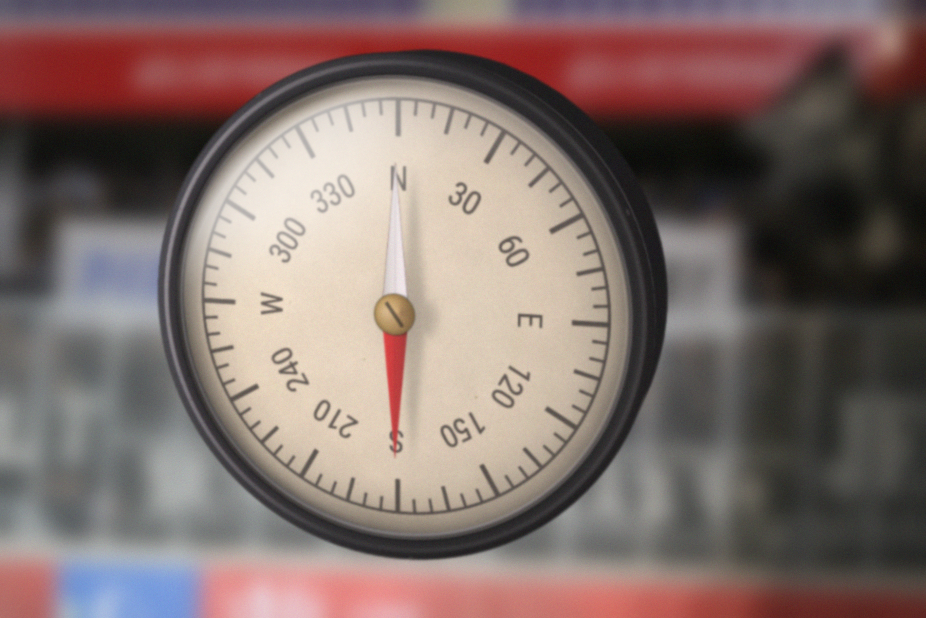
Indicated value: 180°
